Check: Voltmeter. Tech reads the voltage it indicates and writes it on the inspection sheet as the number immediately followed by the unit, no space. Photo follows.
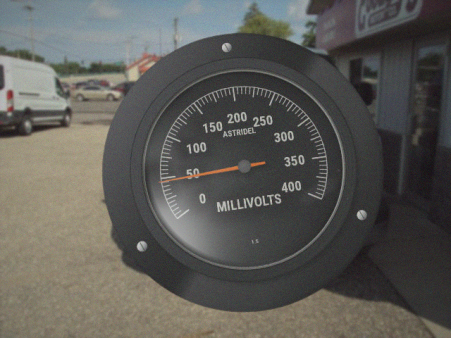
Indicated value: 45mV
